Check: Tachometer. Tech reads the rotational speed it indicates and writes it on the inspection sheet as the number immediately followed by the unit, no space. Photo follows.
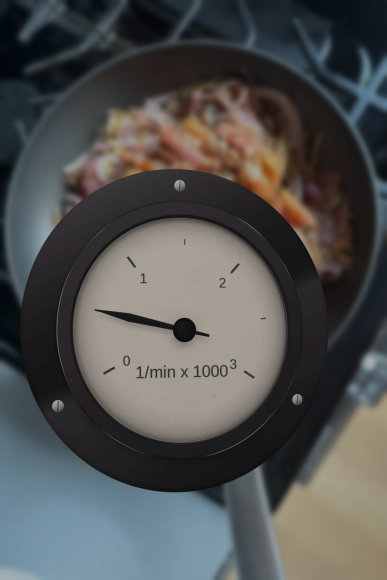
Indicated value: 500rpm
